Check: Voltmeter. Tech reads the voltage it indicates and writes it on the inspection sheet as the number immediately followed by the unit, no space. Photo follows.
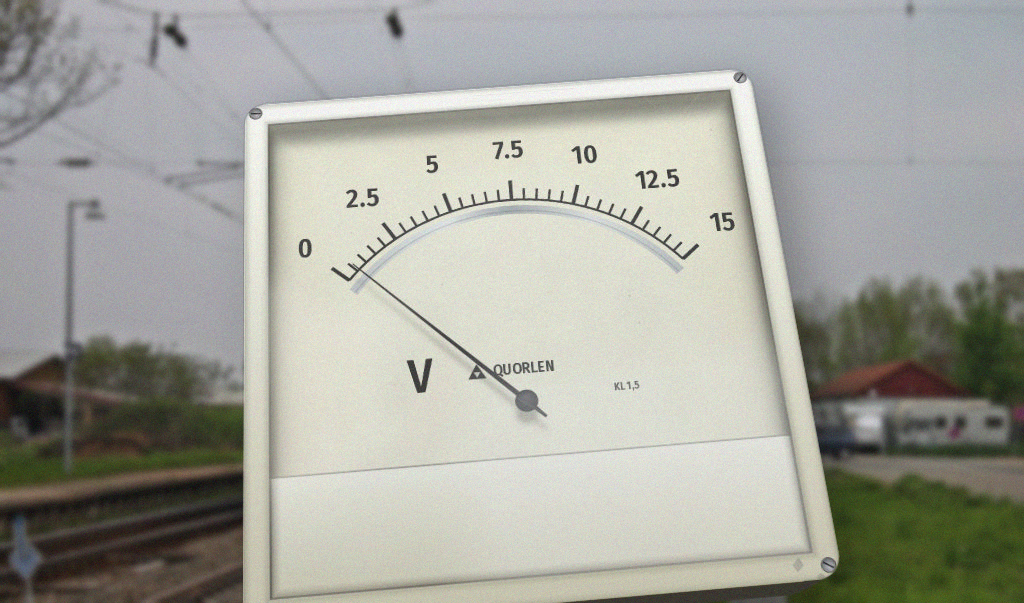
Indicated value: 0.5V
